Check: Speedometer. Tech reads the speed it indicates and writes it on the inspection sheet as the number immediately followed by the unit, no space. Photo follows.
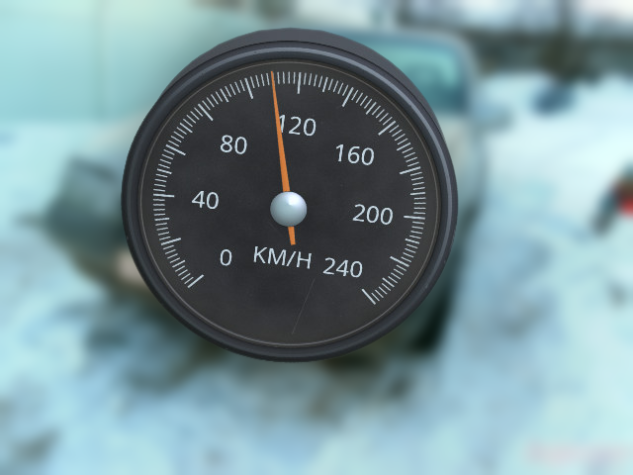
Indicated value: 110km/h
